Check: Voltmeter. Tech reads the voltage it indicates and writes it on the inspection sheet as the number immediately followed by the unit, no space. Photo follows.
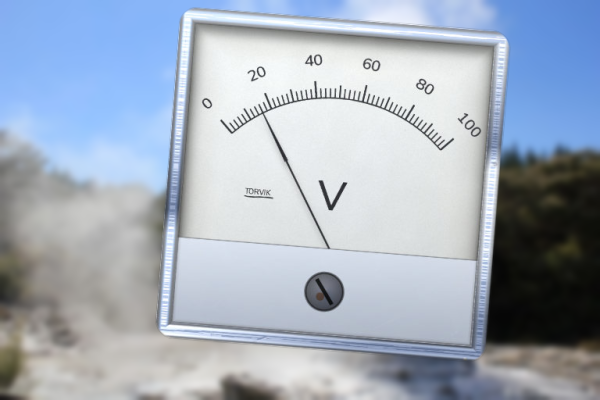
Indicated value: 16V
